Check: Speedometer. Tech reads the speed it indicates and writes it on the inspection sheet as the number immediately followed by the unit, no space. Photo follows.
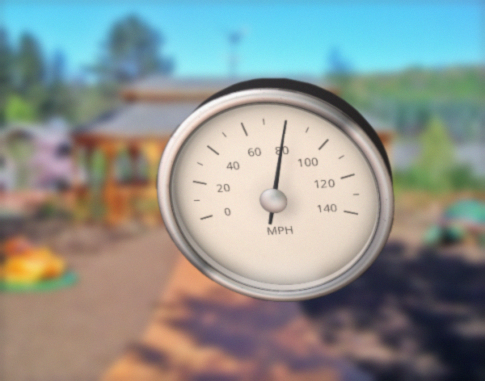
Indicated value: 80mph
